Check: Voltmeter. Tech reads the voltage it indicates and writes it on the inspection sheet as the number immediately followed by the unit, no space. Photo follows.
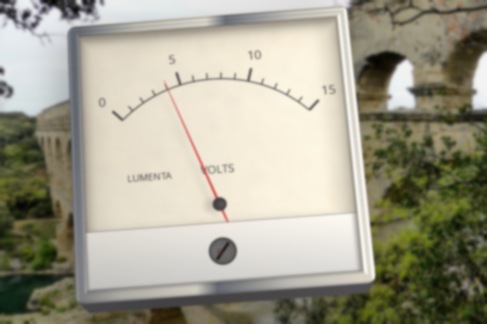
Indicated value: 4V
